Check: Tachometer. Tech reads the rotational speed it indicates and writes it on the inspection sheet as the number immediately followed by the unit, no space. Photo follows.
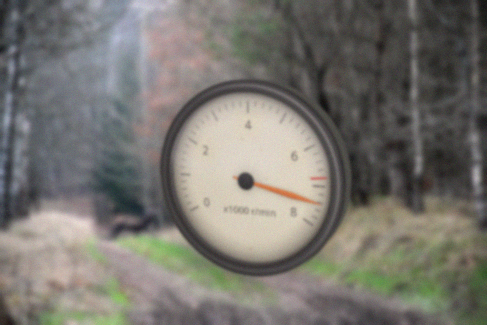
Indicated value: 7400rpm
